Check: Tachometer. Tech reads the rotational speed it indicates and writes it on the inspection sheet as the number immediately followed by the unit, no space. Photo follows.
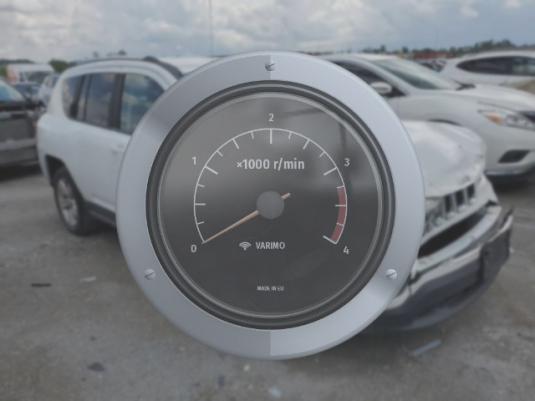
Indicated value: 0rpm
